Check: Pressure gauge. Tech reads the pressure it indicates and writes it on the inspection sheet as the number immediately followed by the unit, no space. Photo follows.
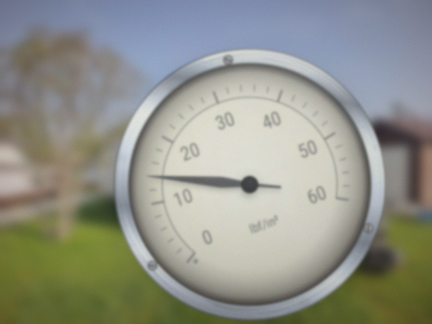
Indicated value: 14psi
